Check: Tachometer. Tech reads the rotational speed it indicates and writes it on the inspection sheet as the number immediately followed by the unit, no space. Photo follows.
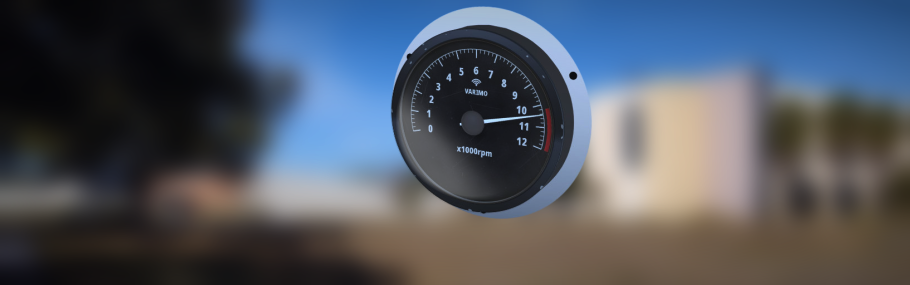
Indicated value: 10400rpm
